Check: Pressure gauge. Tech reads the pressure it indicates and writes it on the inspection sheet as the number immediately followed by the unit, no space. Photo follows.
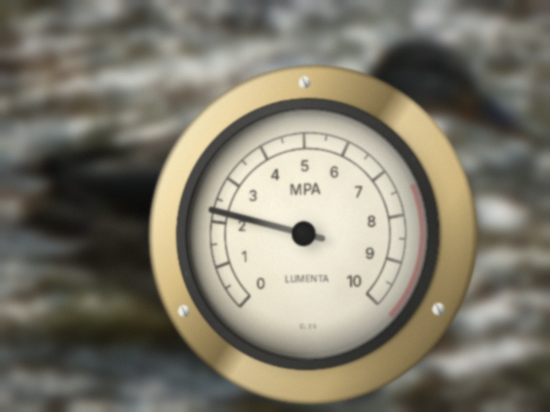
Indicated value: 2.25MPa
